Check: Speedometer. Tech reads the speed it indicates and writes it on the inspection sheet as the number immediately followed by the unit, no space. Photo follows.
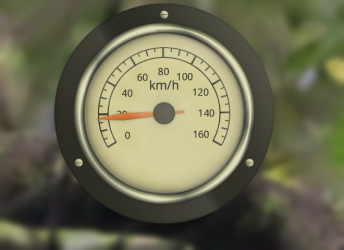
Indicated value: 17.5km/h
